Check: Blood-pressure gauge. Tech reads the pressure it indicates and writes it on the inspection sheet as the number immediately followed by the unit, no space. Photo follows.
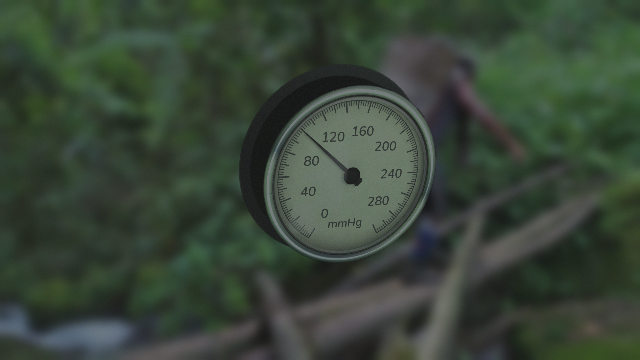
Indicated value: 100mmHg
